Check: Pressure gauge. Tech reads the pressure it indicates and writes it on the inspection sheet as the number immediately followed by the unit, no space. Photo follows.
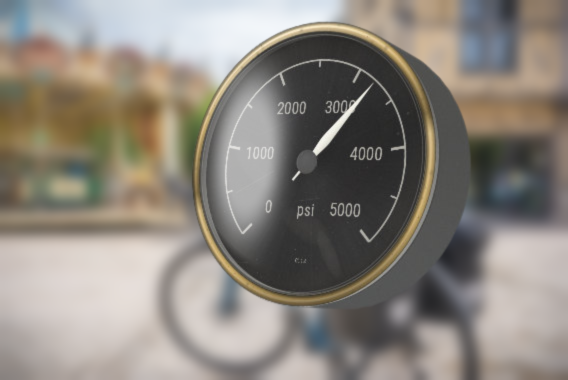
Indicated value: 3250psi
